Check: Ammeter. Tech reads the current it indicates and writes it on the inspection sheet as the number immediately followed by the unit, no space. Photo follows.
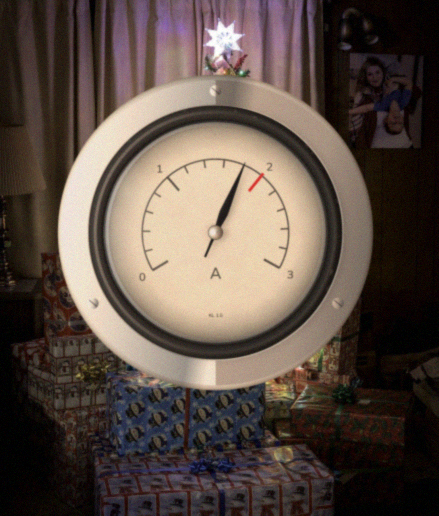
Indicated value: 1.8A
